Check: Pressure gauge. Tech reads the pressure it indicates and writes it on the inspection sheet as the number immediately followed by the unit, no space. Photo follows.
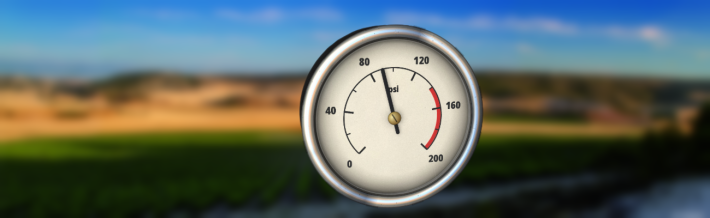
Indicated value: 90psi
